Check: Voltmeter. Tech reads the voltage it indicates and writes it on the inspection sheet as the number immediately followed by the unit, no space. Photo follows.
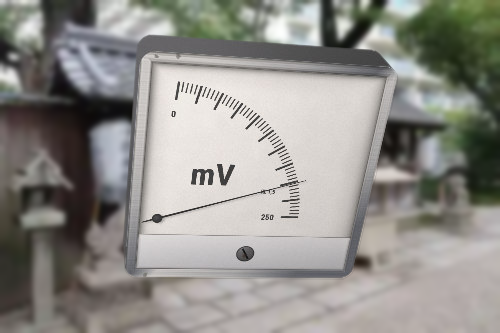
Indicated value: 200mV
